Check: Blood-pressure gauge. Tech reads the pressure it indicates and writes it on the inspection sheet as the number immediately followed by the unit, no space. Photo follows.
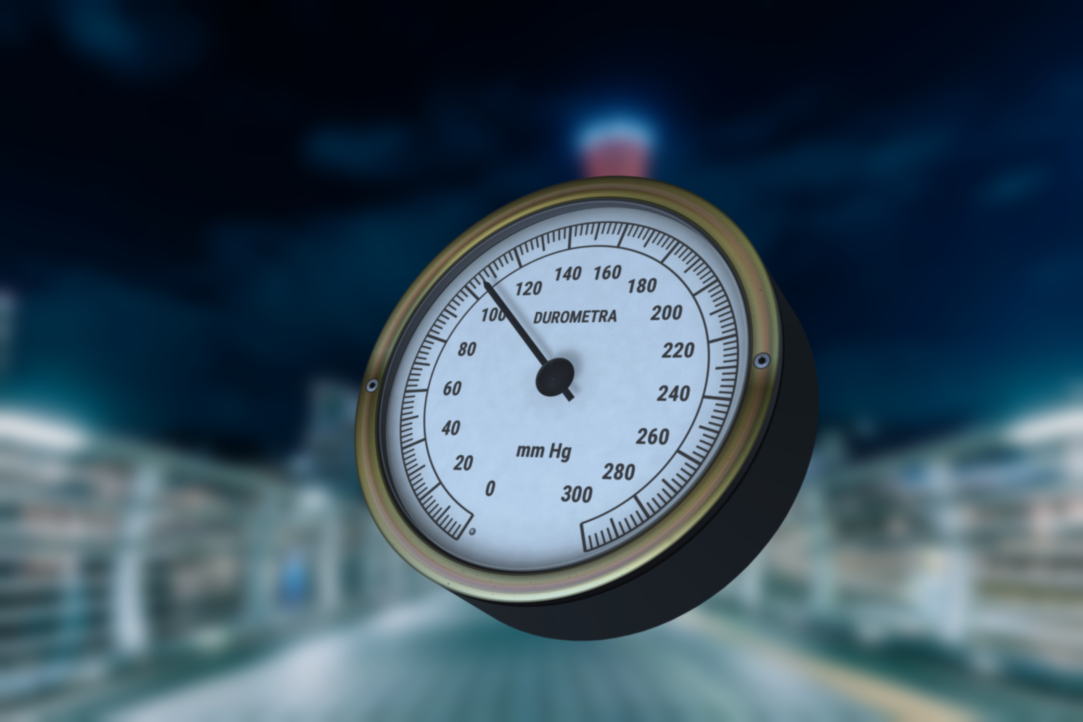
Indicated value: 106mmHg
